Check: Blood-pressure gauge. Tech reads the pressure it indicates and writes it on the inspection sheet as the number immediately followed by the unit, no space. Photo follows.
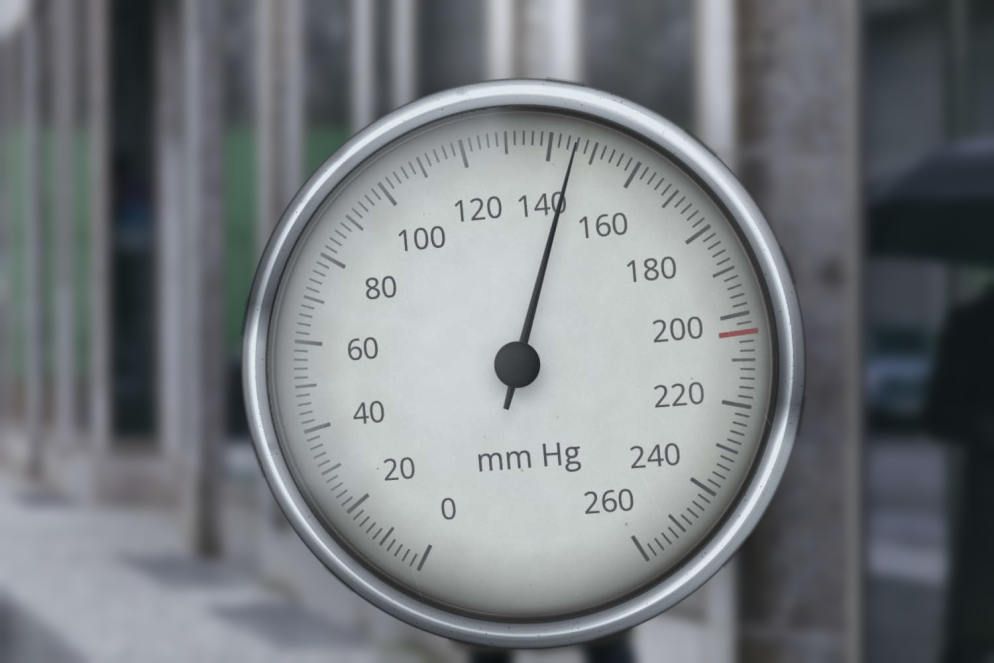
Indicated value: 146mmHg
